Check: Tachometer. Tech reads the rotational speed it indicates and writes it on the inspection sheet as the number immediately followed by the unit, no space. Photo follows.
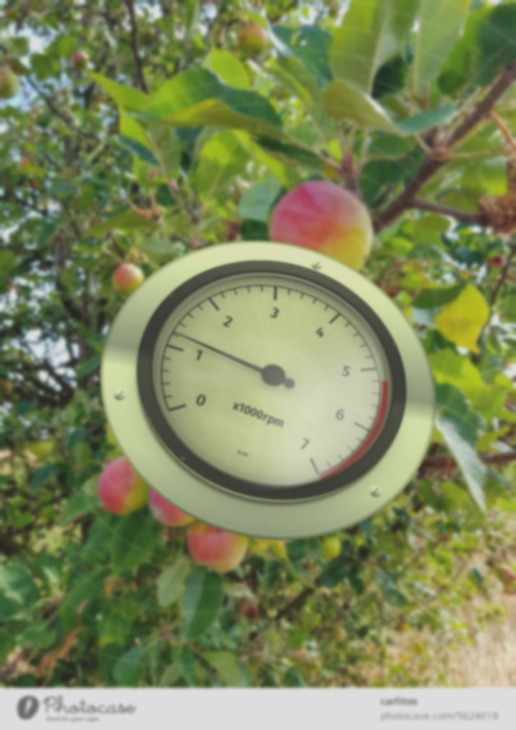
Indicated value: 1200rpm
